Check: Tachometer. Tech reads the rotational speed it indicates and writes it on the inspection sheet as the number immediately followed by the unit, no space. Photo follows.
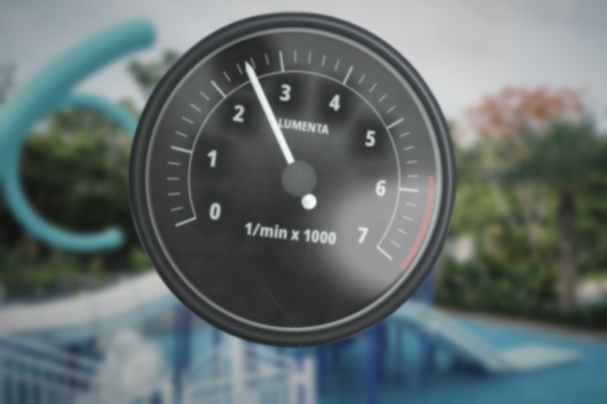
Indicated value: 2500rpm
